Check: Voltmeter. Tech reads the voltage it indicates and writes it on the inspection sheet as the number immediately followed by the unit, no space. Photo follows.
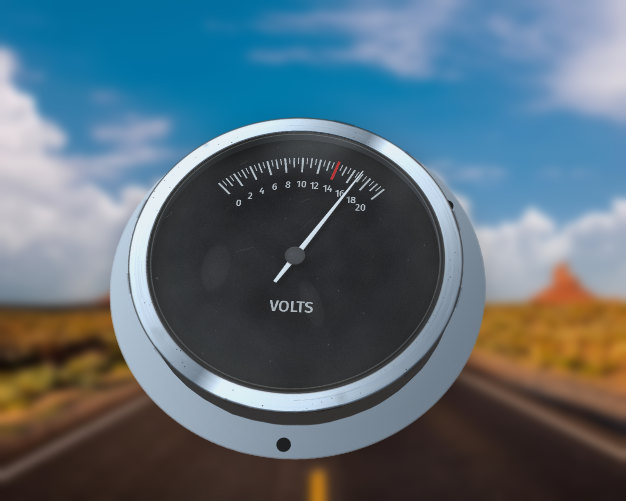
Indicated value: 17V
